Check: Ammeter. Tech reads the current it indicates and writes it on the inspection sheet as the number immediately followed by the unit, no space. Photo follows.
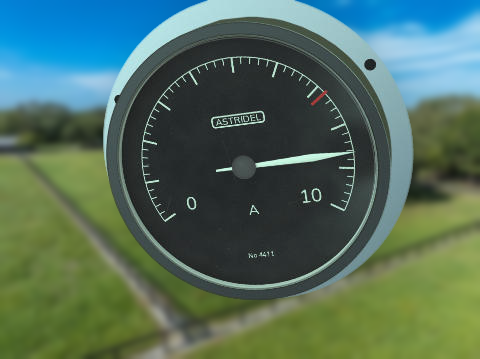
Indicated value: 8.6A
